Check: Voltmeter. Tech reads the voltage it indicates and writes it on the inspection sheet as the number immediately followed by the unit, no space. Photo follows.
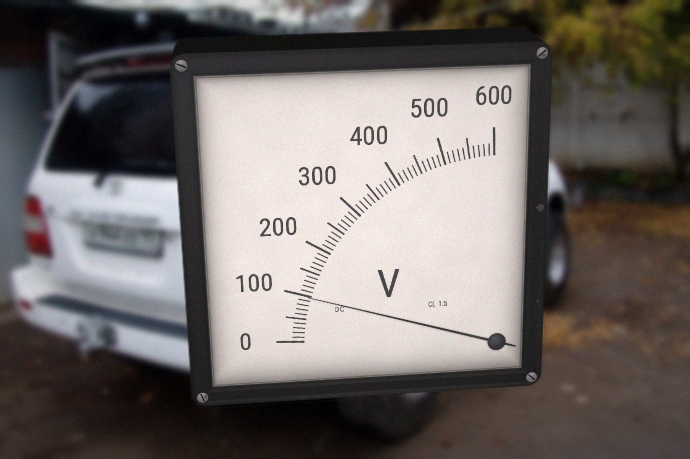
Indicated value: 100V
